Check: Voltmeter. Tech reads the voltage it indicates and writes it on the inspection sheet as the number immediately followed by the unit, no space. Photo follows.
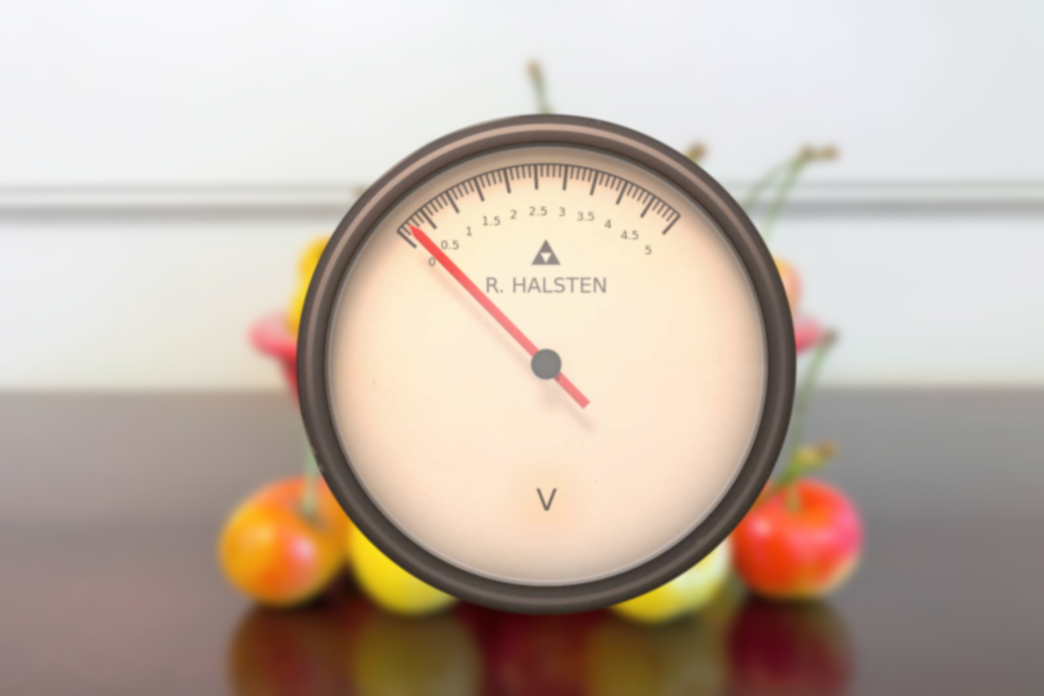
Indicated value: 0.2V
